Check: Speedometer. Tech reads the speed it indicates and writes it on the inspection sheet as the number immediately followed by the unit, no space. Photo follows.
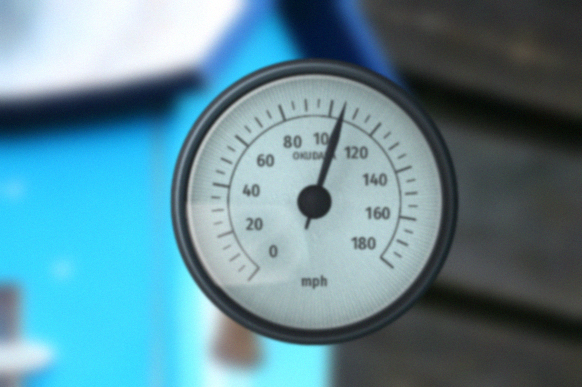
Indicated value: 105mph
